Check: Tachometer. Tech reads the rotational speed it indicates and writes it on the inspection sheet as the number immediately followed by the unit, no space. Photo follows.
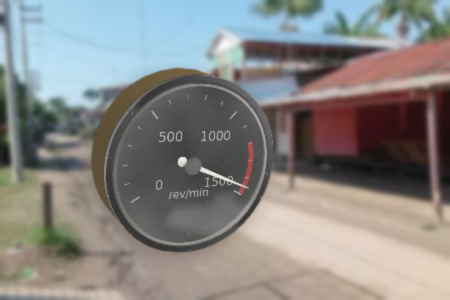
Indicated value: 1450rpm
